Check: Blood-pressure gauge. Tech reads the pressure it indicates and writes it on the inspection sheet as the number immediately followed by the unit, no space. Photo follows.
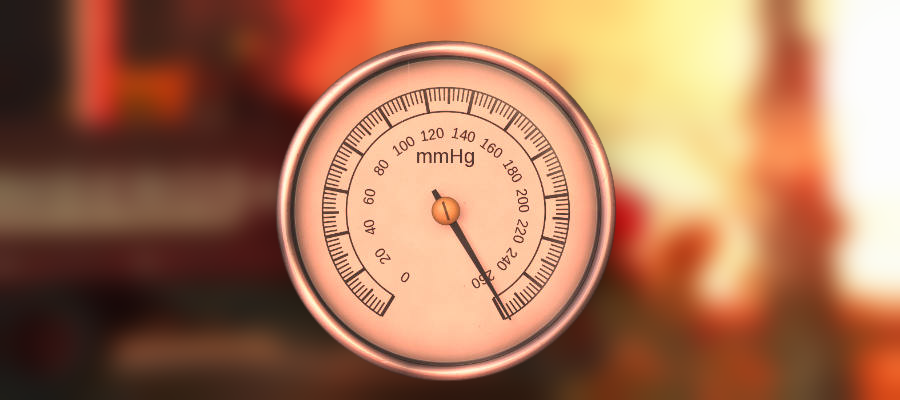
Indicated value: 258mmHg
